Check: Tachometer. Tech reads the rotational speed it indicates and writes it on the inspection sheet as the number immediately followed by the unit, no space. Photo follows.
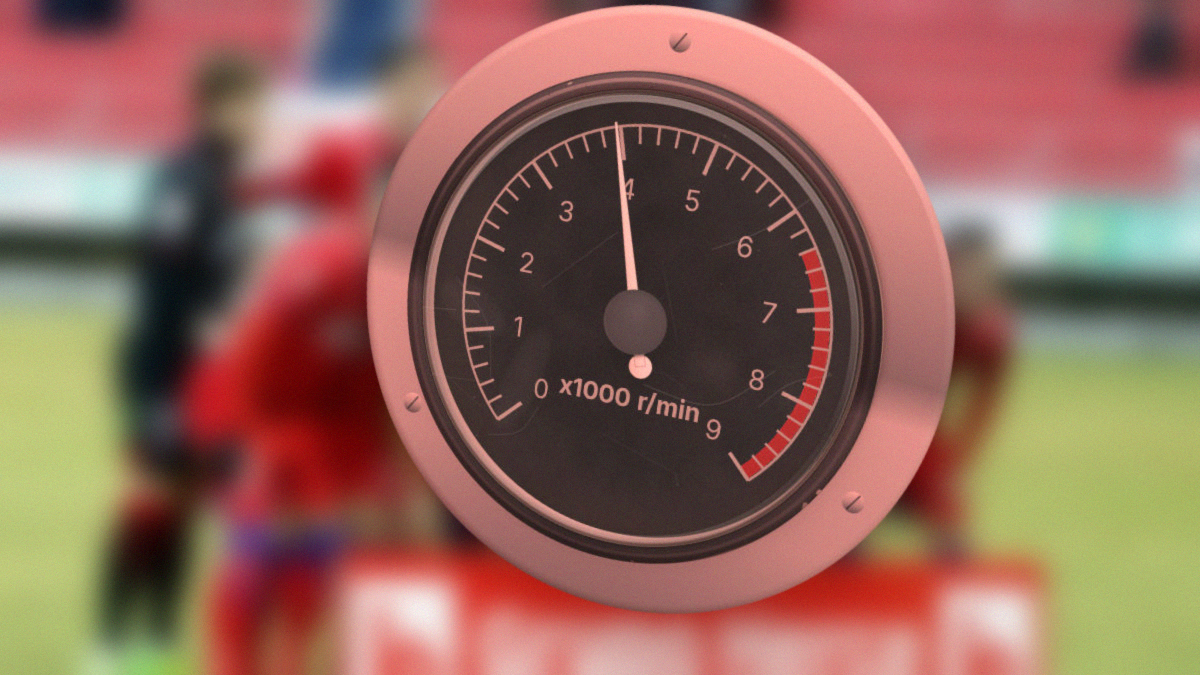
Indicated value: 4000rpm
